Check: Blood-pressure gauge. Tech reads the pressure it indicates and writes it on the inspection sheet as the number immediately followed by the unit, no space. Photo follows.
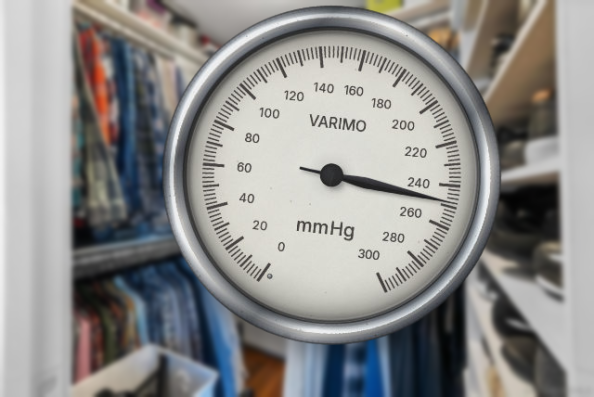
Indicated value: 248mmHg
